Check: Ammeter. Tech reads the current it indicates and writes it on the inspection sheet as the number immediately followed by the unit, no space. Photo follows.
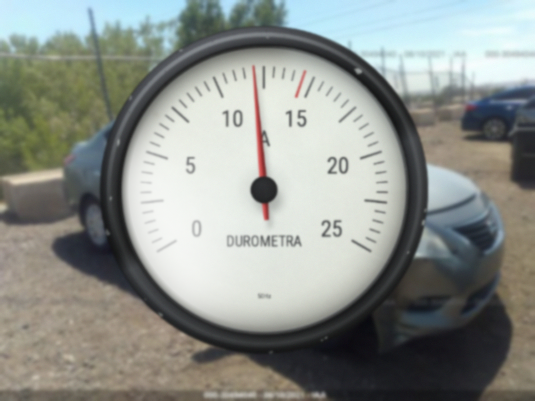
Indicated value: 12A
